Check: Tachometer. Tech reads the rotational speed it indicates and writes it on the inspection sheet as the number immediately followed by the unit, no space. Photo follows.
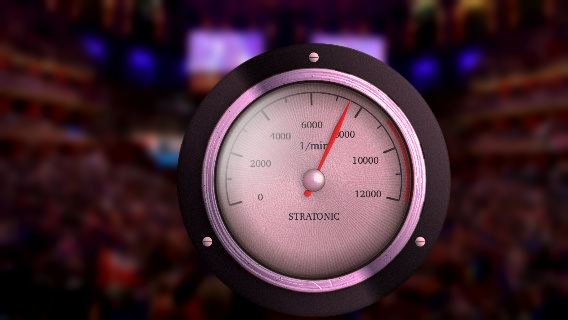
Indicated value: 7500rpm
